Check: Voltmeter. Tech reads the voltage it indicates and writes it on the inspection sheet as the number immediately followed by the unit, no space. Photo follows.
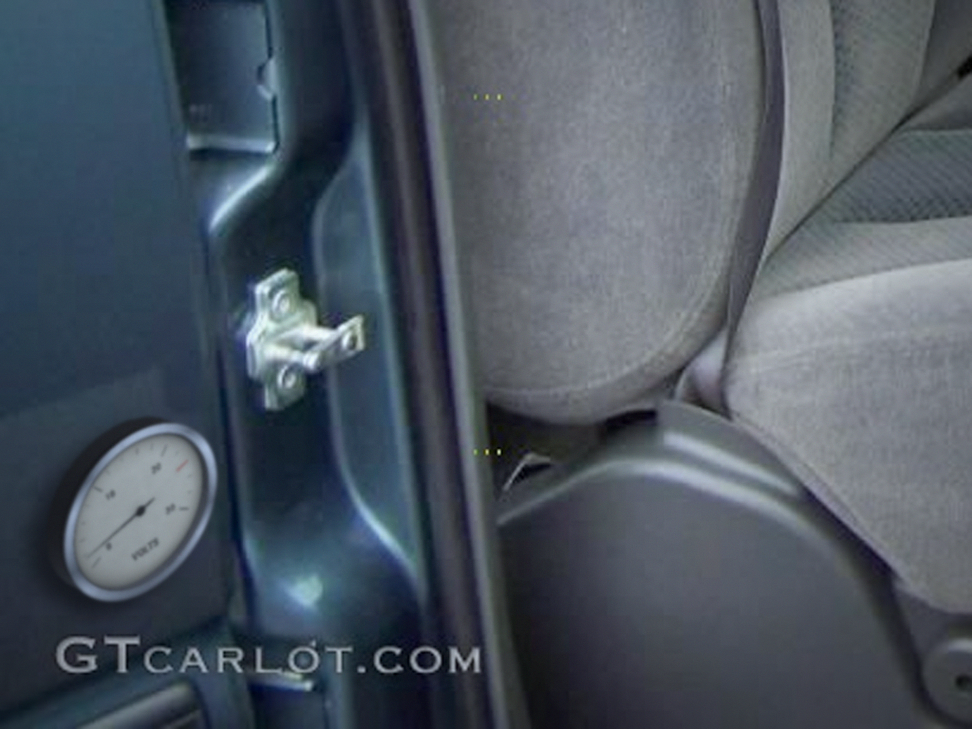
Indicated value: 2V
